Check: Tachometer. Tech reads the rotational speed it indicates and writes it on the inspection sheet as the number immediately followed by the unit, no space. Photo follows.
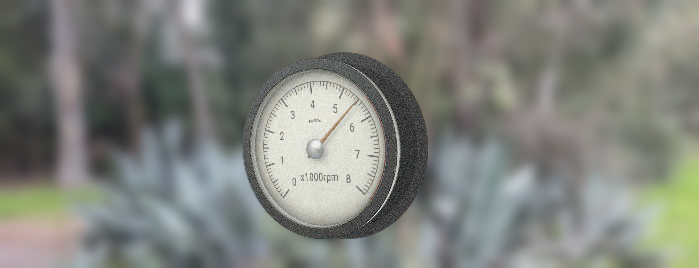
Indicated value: 5500rpm
